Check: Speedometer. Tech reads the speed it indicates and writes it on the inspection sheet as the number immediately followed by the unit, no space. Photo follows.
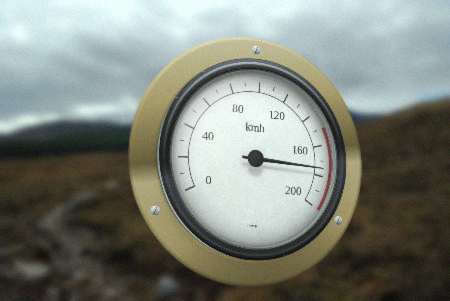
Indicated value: 175km/h
